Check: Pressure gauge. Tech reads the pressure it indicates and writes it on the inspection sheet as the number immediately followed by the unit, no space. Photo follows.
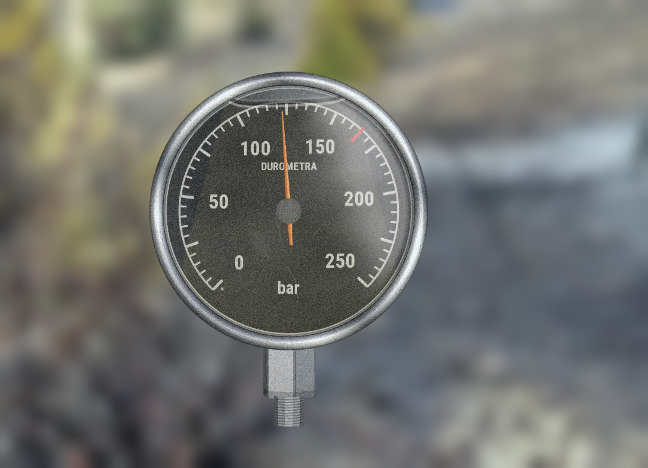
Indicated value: 122.5bar
